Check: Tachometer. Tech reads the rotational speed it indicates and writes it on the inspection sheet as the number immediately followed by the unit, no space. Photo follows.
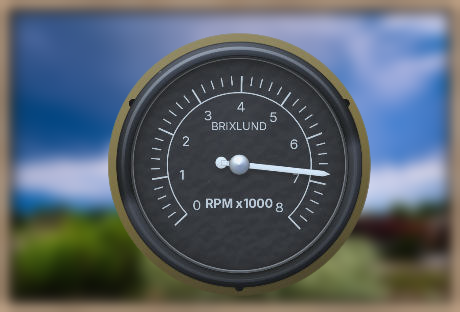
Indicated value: 6800rpm
